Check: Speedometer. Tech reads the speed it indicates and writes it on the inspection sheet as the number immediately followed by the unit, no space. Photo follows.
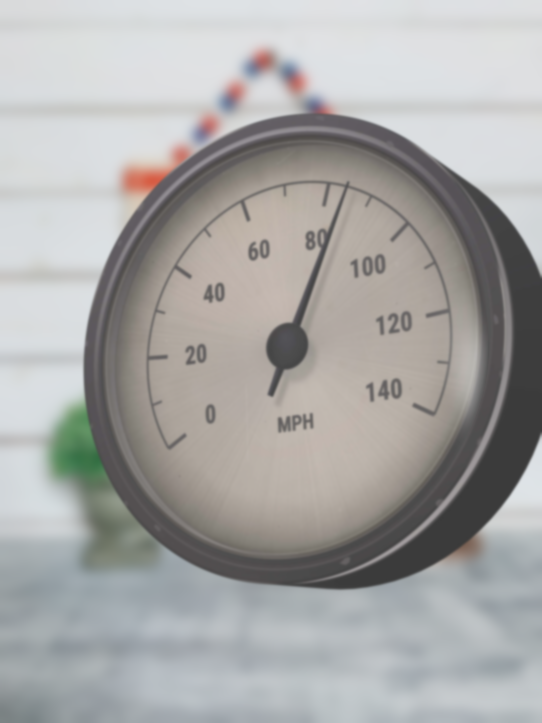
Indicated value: 85mph
